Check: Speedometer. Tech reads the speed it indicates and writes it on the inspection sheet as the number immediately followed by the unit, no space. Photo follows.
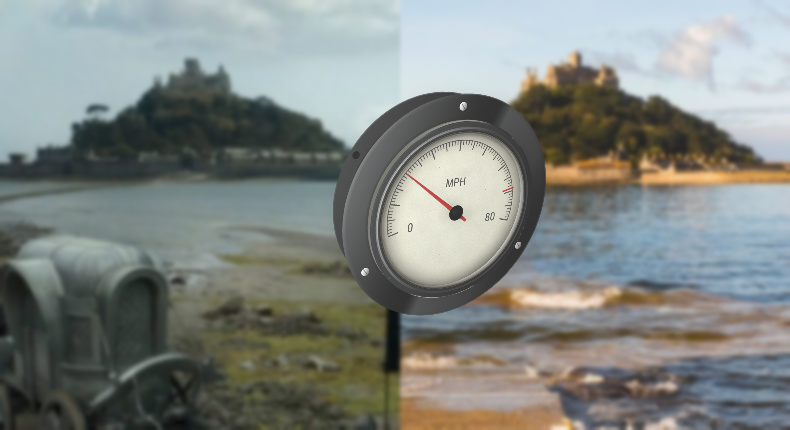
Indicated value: 20mph
